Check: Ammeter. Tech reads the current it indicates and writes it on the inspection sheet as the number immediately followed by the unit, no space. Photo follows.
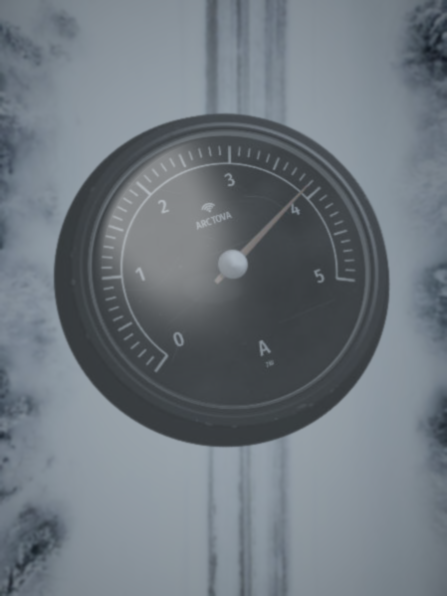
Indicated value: 3.9A
